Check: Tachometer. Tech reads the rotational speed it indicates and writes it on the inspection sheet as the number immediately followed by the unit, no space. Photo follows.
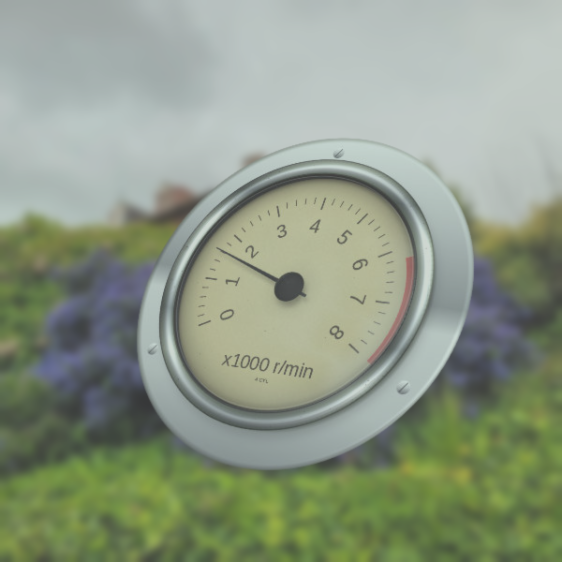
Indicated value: 1600rpm
